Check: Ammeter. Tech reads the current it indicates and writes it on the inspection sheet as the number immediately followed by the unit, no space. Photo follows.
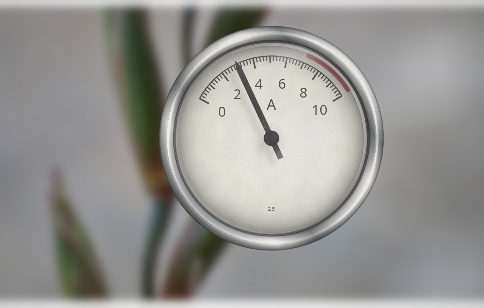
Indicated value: 3A
